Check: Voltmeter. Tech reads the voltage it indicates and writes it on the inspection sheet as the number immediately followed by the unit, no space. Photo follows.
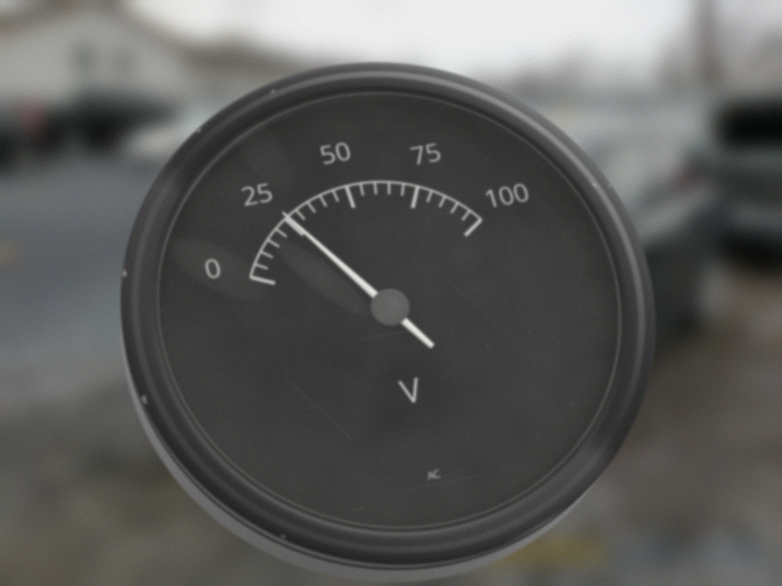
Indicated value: 25V
